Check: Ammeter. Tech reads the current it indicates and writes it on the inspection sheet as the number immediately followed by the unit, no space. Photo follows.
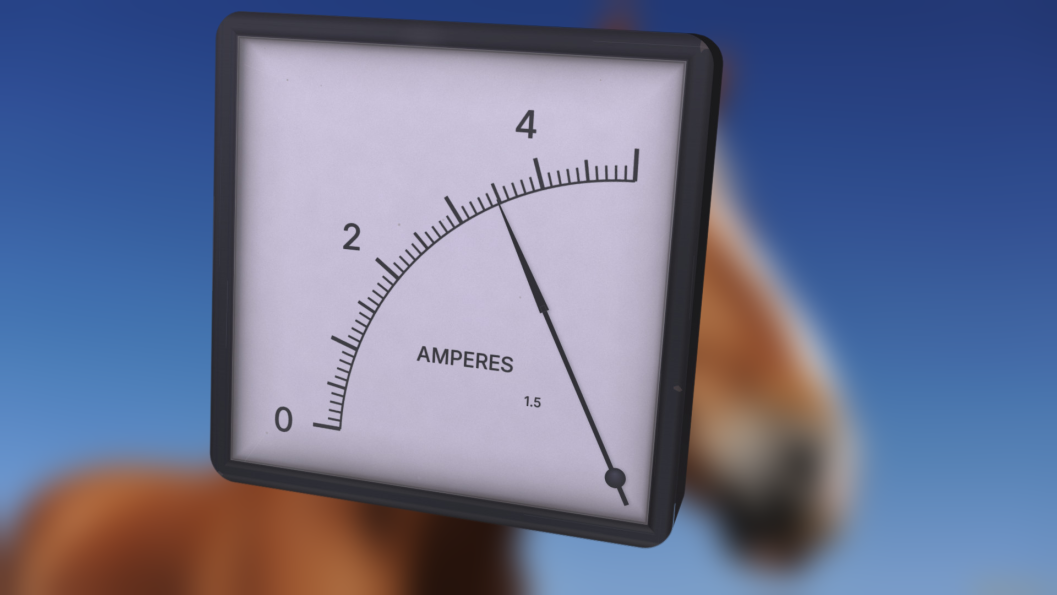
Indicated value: 3.5A
